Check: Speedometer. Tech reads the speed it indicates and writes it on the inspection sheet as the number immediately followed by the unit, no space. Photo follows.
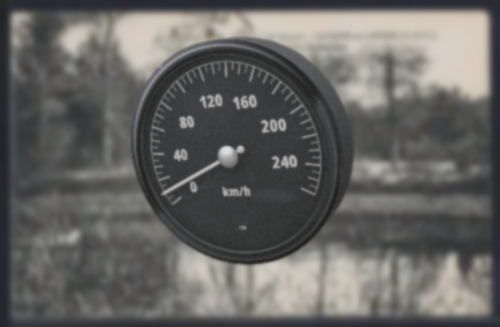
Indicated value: 10km/h
